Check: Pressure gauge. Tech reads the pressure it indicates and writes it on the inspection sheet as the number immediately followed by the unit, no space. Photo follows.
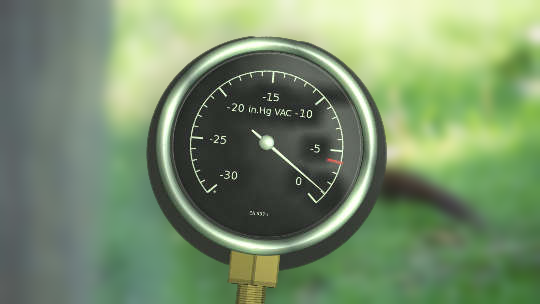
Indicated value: -1inHg
